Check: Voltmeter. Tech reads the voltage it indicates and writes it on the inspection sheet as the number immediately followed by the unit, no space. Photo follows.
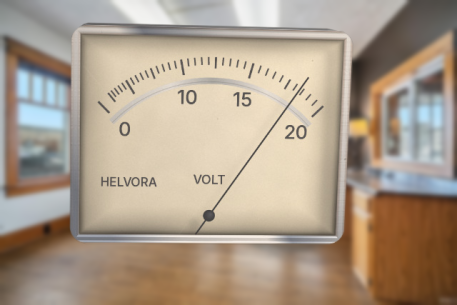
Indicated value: 18.25V
